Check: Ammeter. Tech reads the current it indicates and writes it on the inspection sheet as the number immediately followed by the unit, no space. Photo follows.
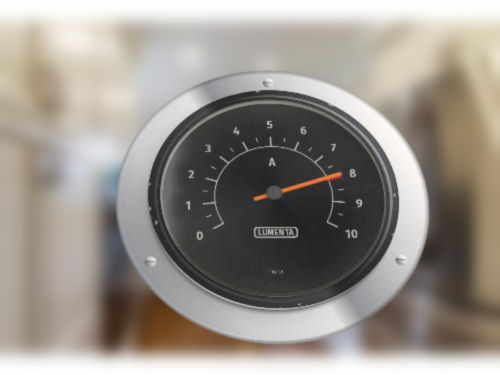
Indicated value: 8A
